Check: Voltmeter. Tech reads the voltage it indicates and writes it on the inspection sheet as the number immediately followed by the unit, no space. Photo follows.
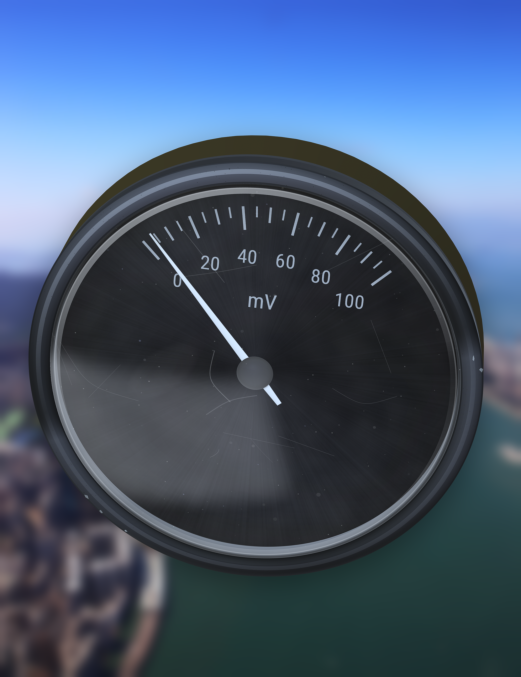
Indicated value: 5mV
